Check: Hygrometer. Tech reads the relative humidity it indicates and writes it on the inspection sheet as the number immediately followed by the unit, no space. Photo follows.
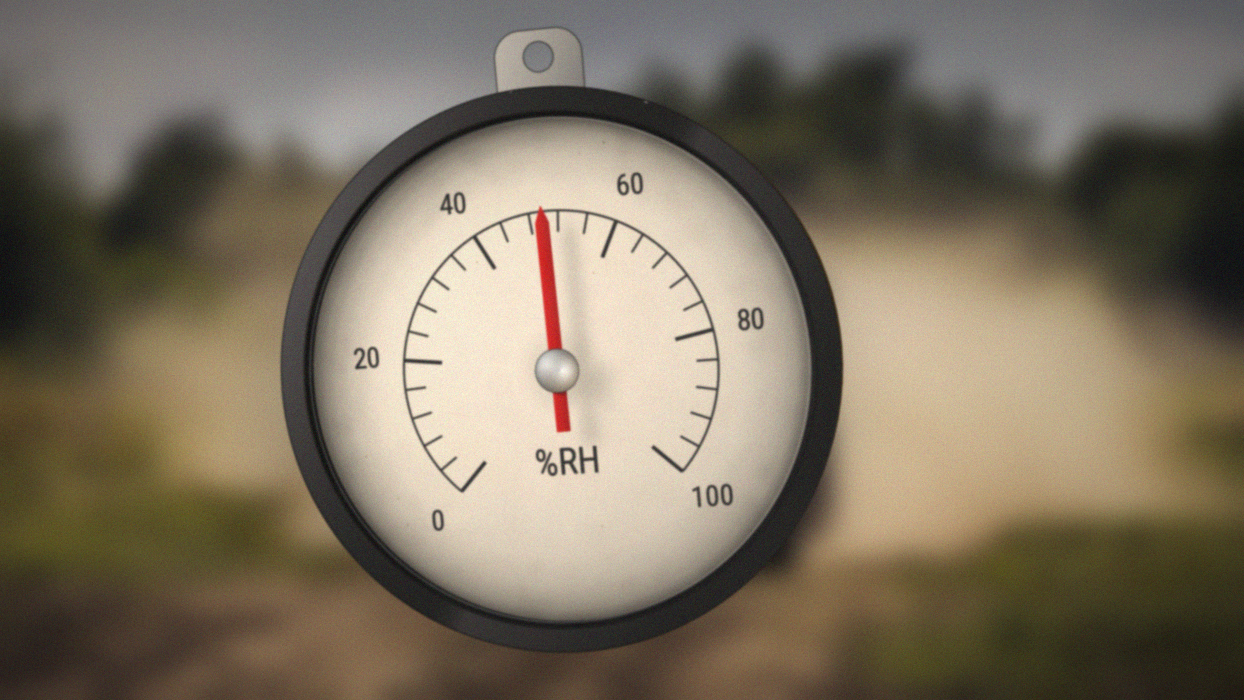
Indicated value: 50%
